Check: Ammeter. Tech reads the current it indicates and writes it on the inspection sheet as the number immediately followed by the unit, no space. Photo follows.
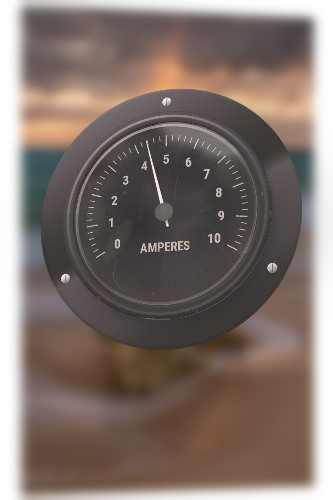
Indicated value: 4.4A
